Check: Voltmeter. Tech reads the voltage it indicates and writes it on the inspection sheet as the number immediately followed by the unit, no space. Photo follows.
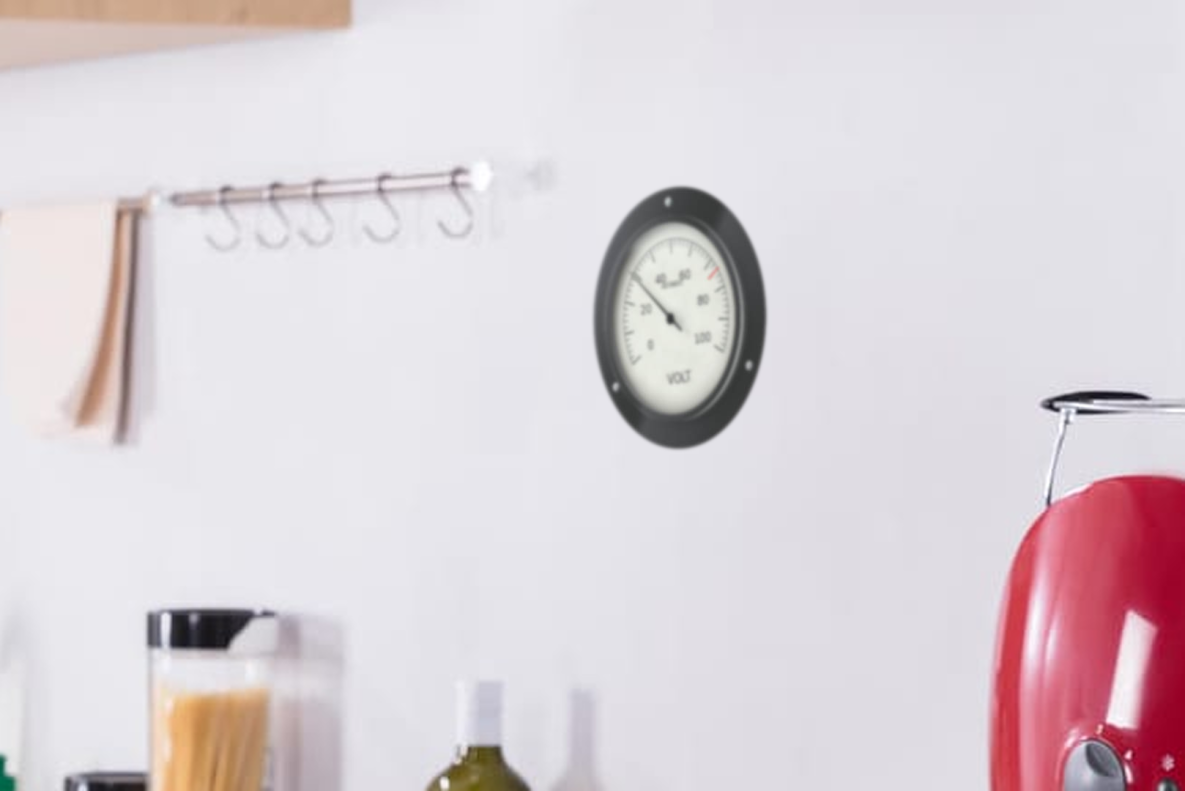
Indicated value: 30V
